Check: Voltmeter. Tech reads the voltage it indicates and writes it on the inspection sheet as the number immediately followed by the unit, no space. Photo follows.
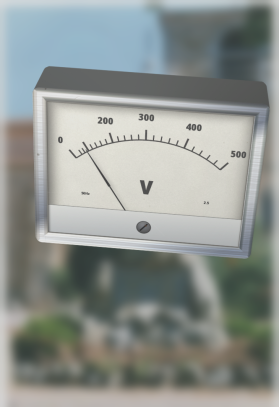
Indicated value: 100V
